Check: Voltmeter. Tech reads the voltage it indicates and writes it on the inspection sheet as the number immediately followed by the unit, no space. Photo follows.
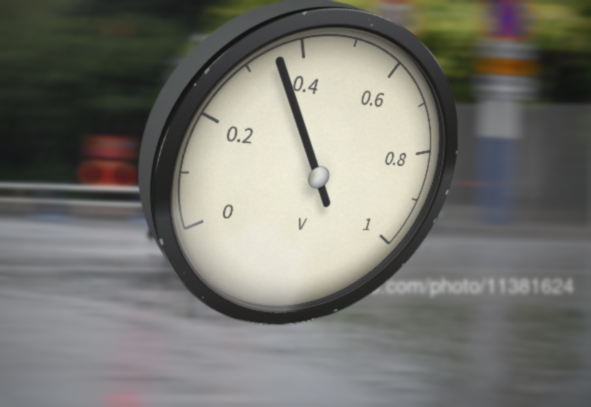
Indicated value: 0.35V
